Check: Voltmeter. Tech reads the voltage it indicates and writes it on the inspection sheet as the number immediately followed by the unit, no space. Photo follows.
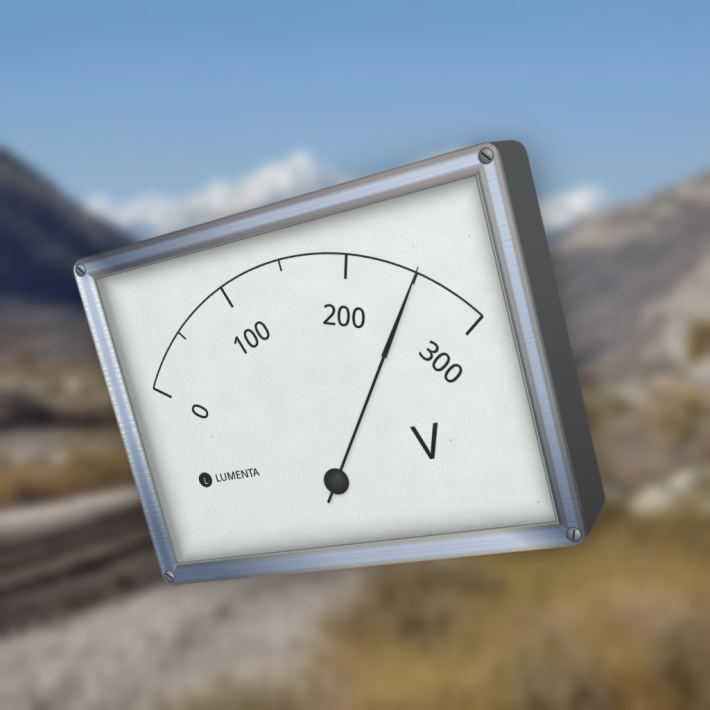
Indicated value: 250V
